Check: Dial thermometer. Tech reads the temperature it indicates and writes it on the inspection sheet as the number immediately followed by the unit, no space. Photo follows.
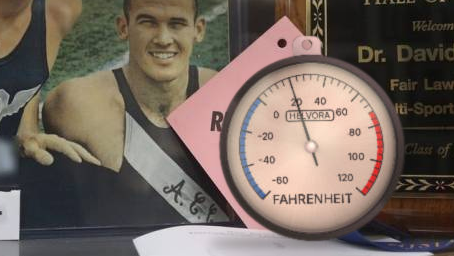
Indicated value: 20°F
